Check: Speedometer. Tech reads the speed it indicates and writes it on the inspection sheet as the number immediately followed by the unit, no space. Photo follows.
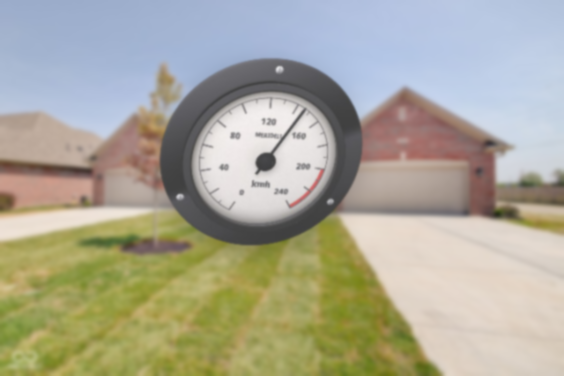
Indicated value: 145km/h
